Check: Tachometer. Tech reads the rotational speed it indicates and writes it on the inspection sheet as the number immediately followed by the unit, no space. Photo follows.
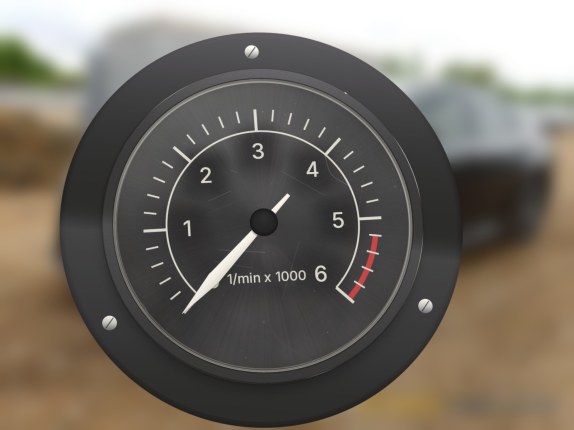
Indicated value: 0rpm
